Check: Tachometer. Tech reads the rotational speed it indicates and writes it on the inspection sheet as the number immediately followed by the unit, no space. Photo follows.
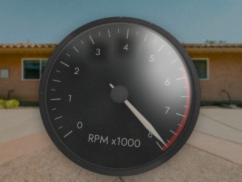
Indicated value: 7875rpm
